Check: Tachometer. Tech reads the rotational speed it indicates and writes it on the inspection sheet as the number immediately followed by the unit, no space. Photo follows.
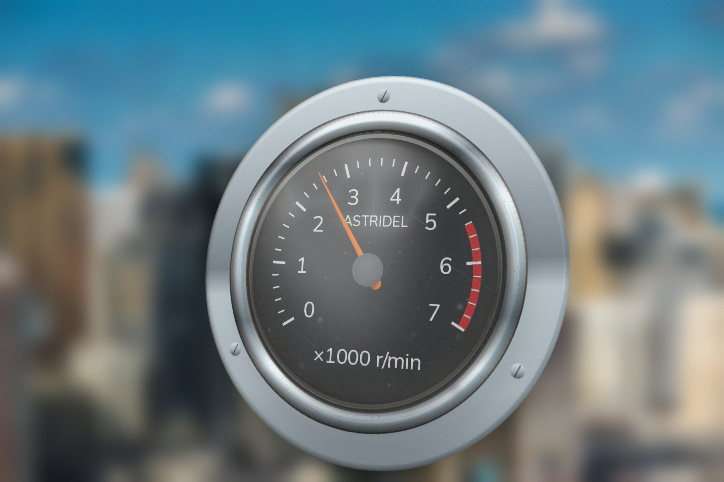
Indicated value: 2600rpm
